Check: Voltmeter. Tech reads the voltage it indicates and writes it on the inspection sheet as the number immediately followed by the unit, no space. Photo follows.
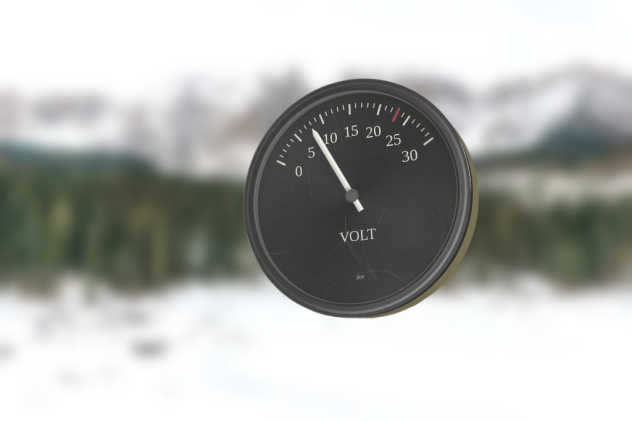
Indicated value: 8V
